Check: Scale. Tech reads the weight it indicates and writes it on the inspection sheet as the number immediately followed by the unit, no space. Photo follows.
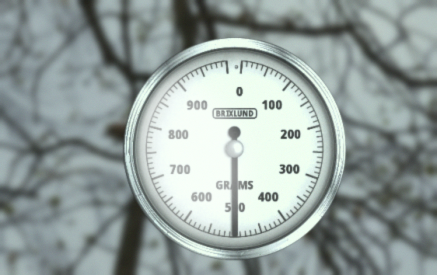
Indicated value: 500g
